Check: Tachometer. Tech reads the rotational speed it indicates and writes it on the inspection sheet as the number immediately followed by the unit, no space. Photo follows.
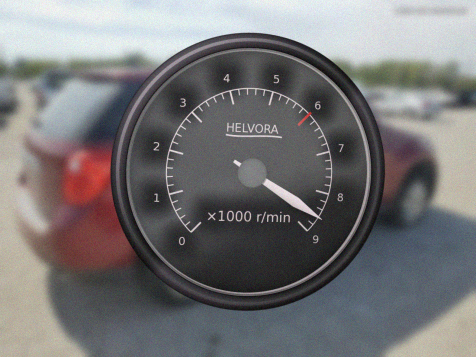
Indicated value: 8600rpm
